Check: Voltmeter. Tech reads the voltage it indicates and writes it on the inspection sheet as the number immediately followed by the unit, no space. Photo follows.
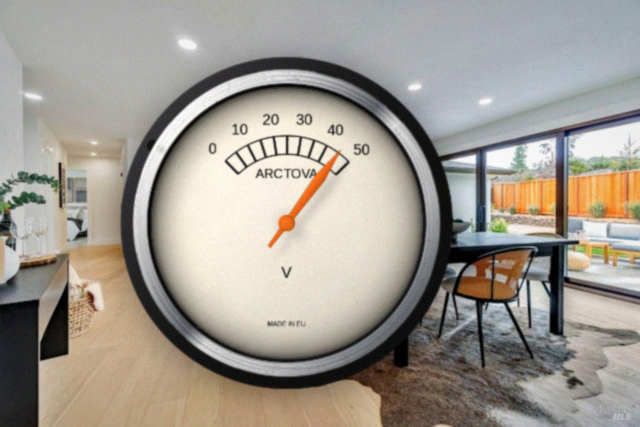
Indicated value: 45V
